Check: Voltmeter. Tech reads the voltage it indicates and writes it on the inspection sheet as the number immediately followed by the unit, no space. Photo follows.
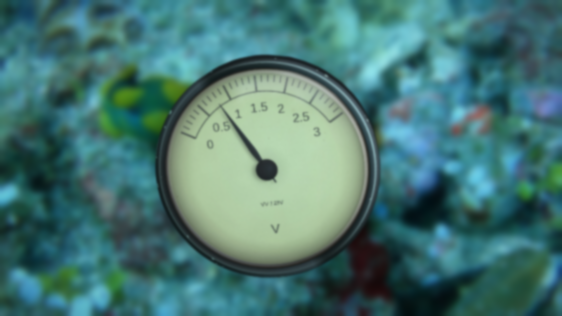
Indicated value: 0.8V
